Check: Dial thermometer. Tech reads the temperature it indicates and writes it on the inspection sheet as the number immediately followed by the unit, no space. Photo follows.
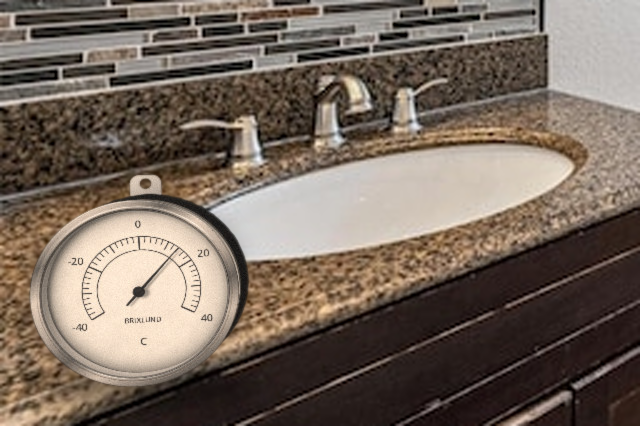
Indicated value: 14°C
